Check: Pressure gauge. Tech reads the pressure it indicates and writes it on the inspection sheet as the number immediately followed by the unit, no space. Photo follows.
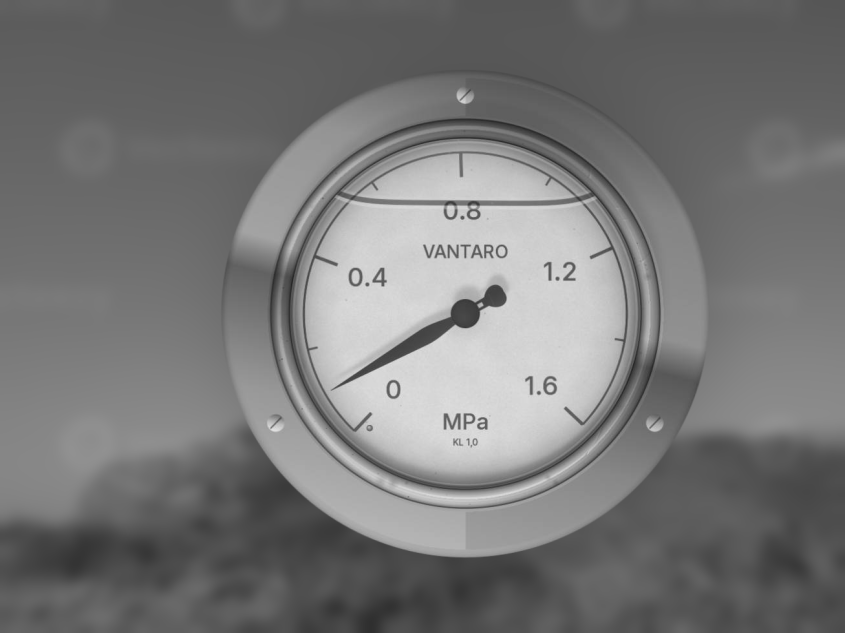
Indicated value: 0.1MPa
